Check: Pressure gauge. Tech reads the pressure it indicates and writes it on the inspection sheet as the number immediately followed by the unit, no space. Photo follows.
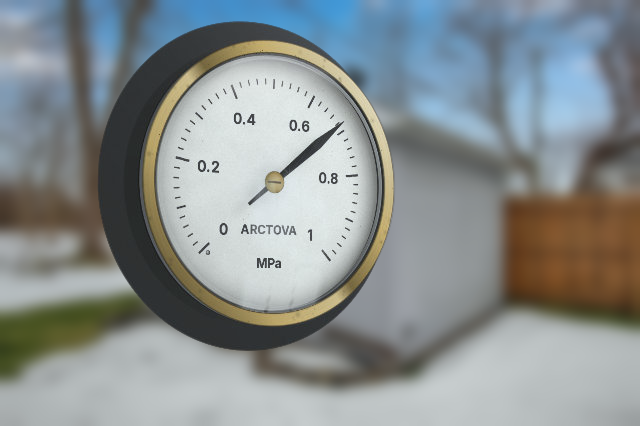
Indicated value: 0.68MPa
